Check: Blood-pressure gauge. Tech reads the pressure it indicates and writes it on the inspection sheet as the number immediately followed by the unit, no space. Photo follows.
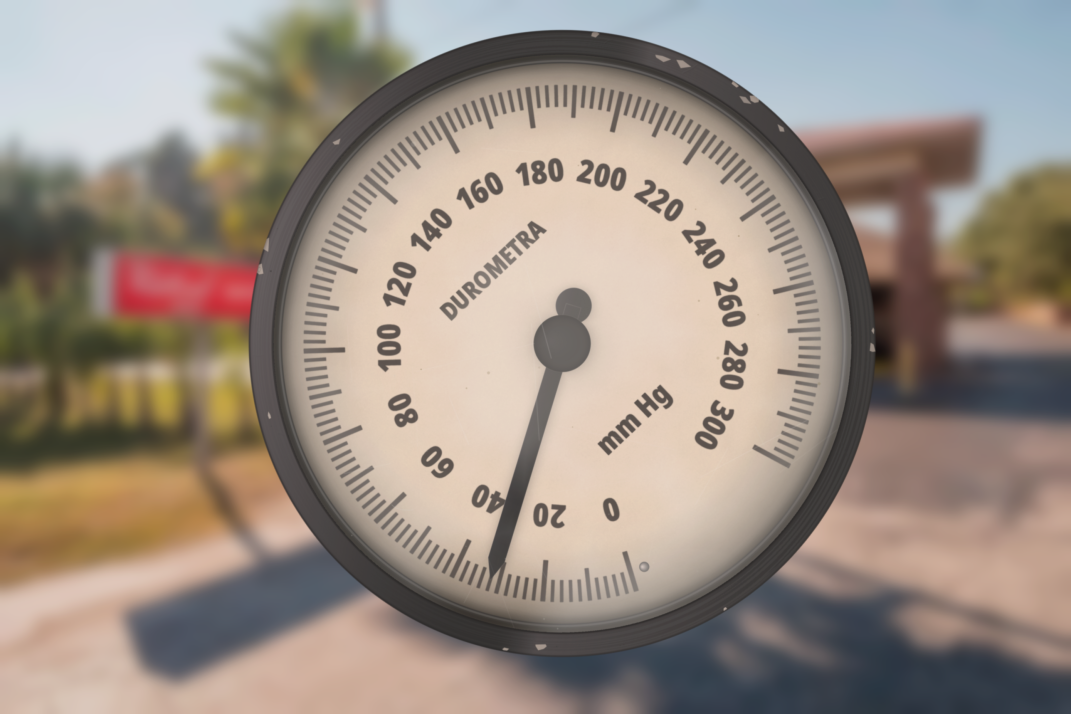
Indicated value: 32mmHg
